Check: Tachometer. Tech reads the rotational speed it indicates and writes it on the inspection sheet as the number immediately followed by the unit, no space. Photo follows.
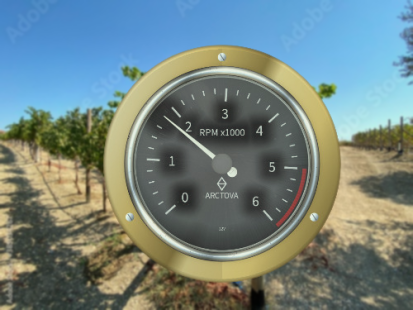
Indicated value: 1800rpm
